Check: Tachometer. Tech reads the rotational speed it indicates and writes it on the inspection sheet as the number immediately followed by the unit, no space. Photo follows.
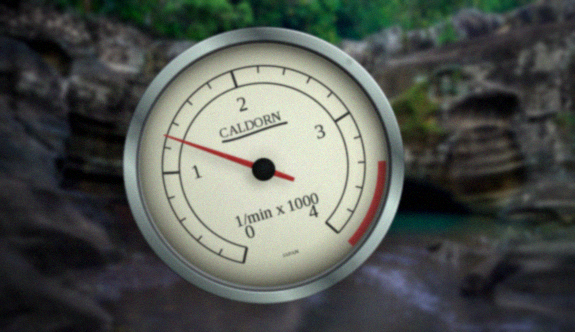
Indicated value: 1300rpm
